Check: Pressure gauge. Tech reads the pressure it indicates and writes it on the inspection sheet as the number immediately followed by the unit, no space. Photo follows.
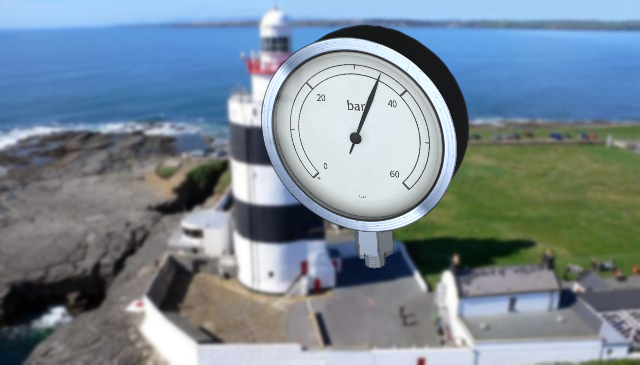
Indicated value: 35bar
